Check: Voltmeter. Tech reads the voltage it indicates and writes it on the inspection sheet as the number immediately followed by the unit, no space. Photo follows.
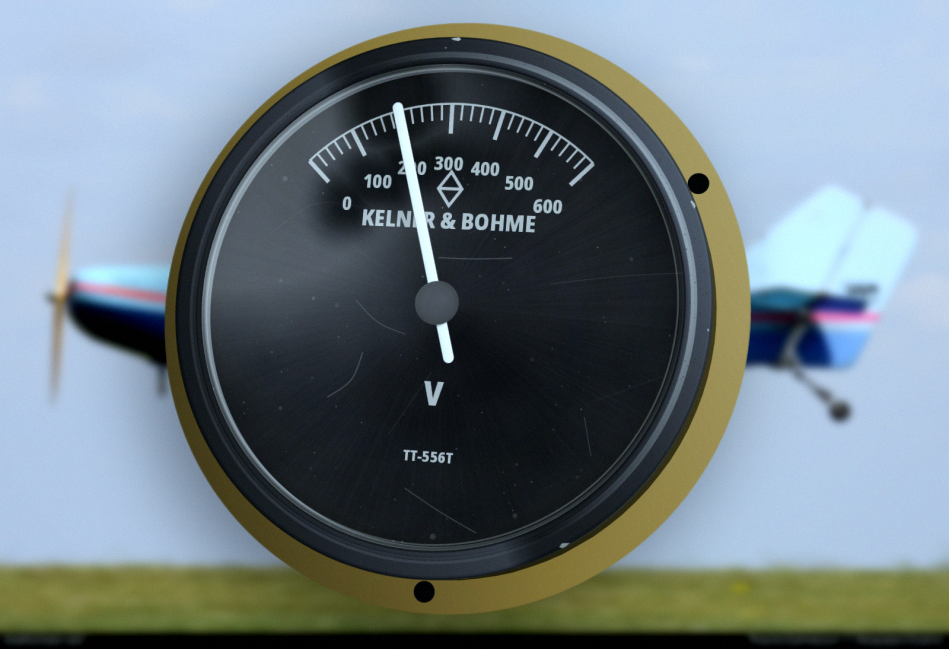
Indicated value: 200V
